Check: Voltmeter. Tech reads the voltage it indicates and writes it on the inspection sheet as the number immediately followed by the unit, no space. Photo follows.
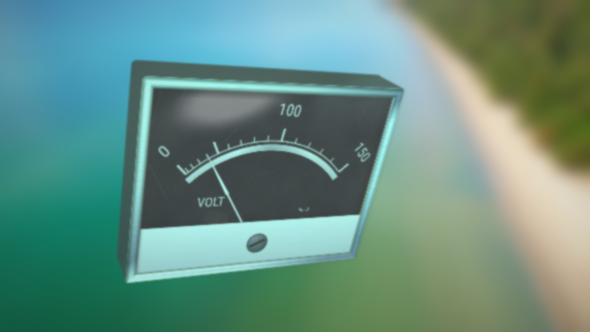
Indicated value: 40V
